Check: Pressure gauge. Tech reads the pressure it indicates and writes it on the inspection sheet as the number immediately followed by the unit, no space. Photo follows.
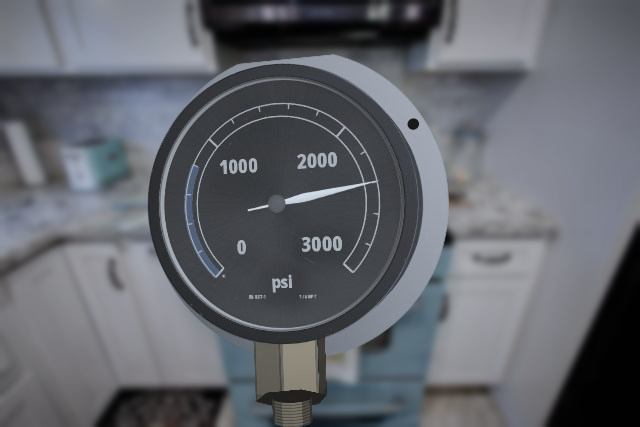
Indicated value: 2400psi
